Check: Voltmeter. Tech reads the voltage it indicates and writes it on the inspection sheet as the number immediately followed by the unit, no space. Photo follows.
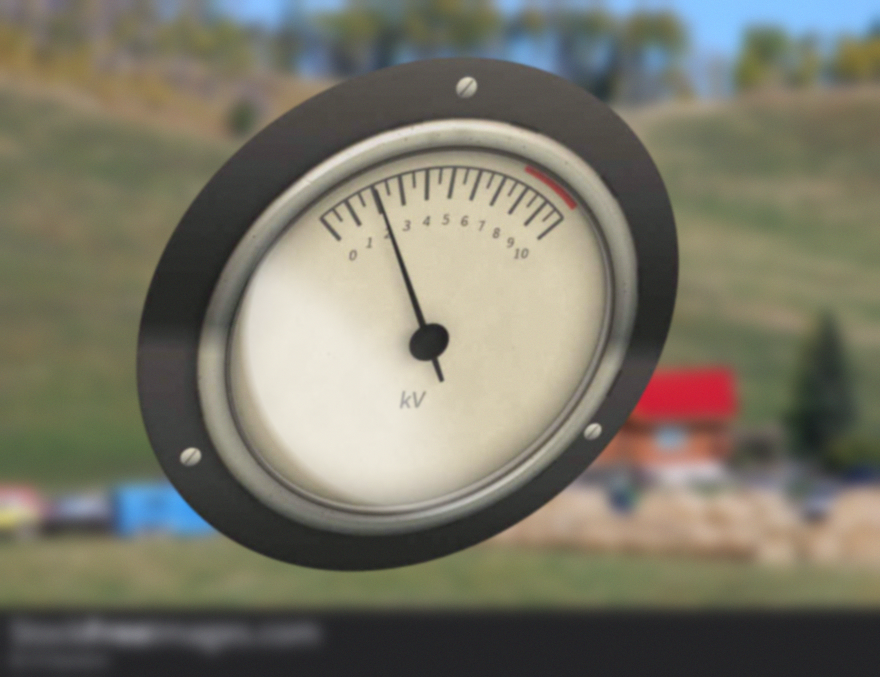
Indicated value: 2kV
